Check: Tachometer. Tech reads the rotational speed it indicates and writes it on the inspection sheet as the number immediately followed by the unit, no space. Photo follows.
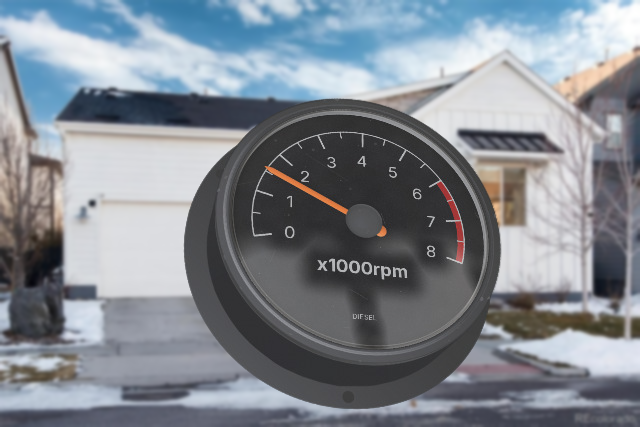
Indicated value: 1500rpm
